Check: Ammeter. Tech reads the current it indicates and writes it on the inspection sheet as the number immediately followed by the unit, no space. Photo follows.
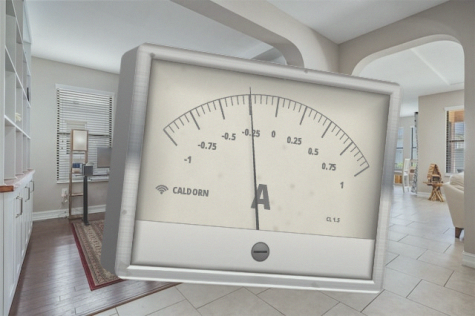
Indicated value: -0.25A
